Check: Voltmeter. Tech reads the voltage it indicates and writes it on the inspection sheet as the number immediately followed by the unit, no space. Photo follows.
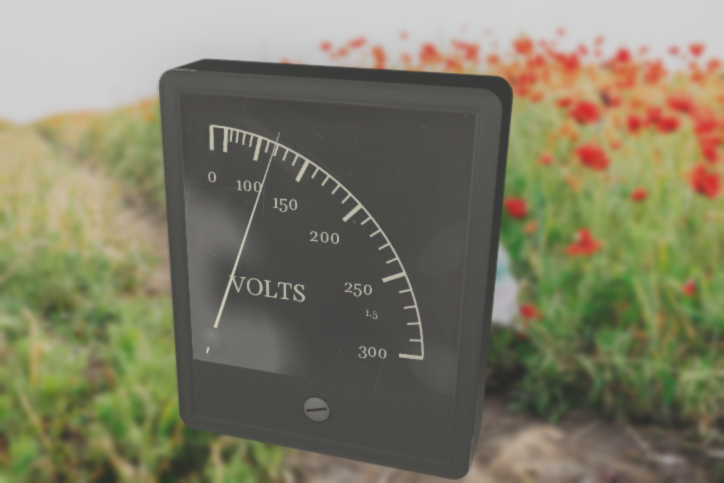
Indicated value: 120V
